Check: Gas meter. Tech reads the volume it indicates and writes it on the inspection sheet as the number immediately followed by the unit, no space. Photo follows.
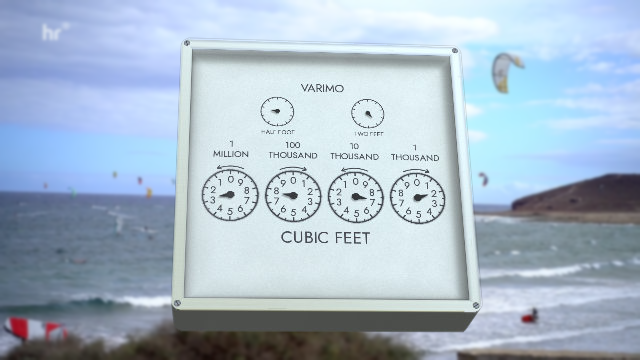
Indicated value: 277200ft³
